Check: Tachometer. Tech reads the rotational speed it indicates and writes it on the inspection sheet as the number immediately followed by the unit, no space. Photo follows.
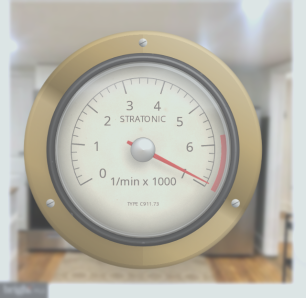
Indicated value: 6900rpm
